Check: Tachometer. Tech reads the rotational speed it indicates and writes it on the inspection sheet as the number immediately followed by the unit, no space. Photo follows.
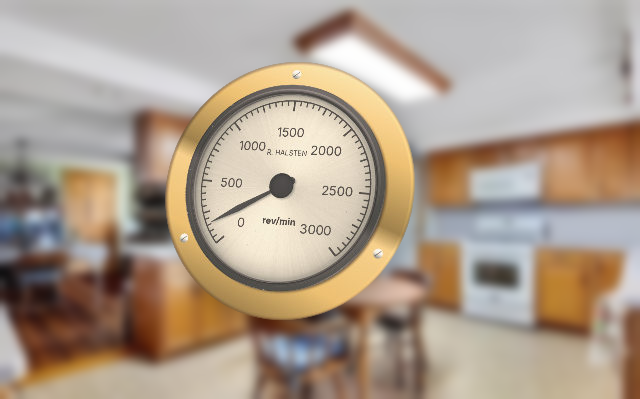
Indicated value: 150rpm
